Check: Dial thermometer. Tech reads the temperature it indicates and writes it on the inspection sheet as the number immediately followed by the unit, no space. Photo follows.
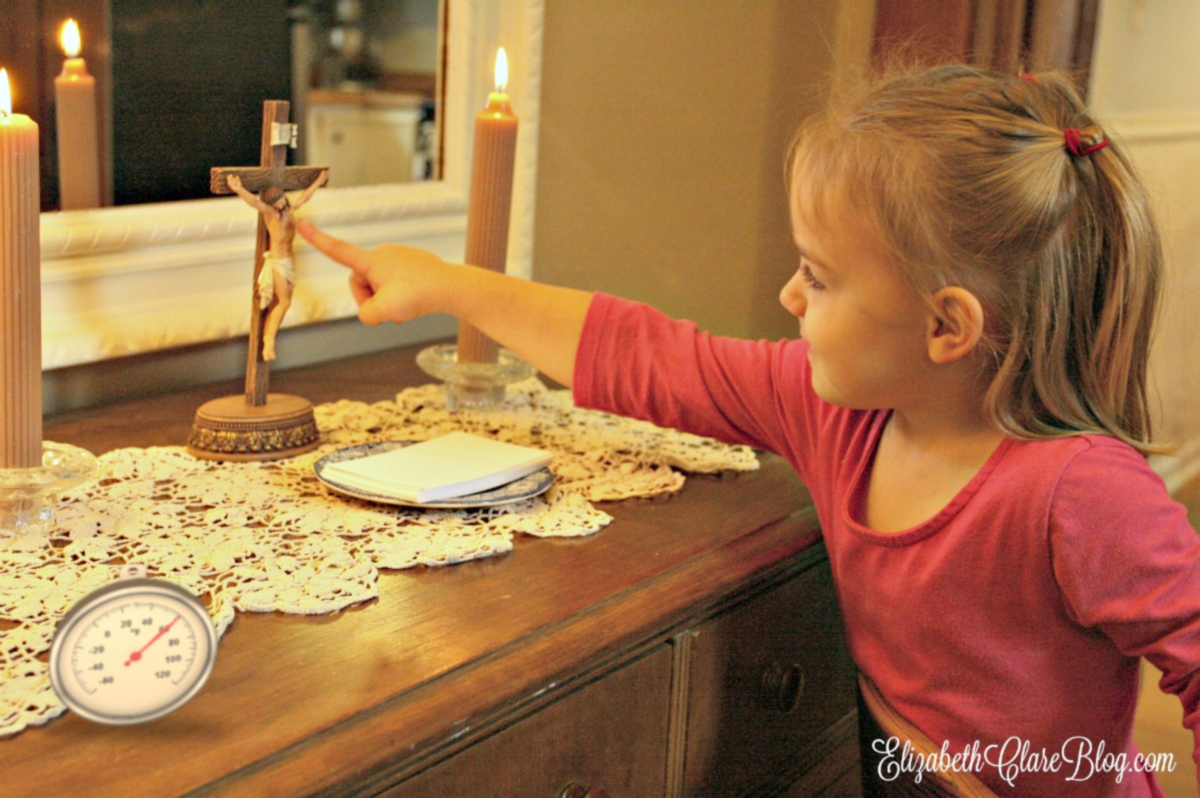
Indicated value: 60°F
